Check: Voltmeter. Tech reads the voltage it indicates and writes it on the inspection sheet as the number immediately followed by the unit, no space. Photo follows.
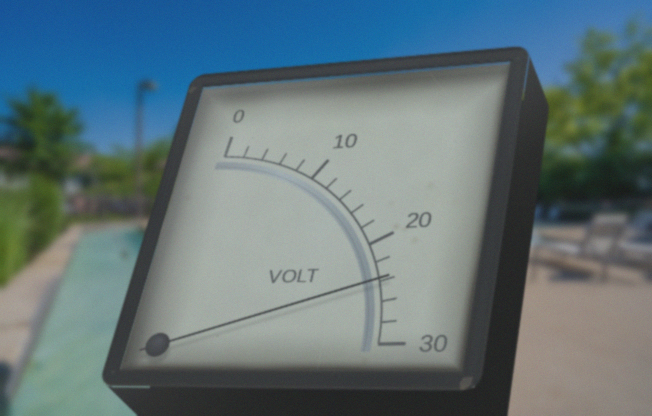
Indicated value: 24V
